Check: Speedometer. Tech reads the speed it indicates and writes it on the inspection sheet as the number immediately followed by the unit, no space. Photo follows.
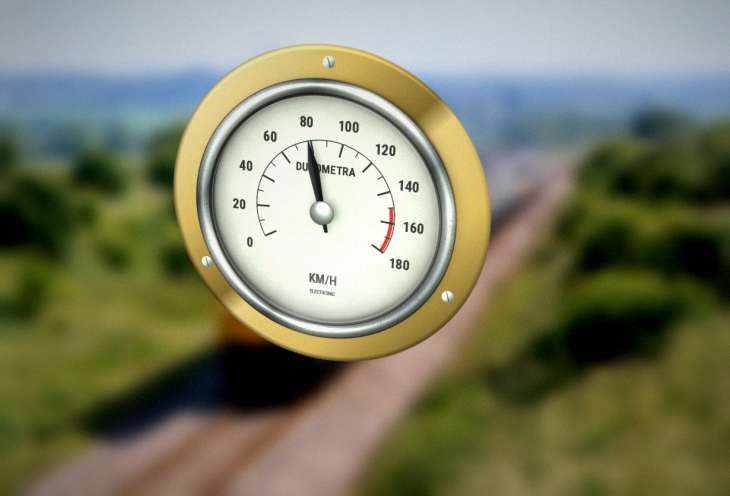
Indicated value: 80km/h
